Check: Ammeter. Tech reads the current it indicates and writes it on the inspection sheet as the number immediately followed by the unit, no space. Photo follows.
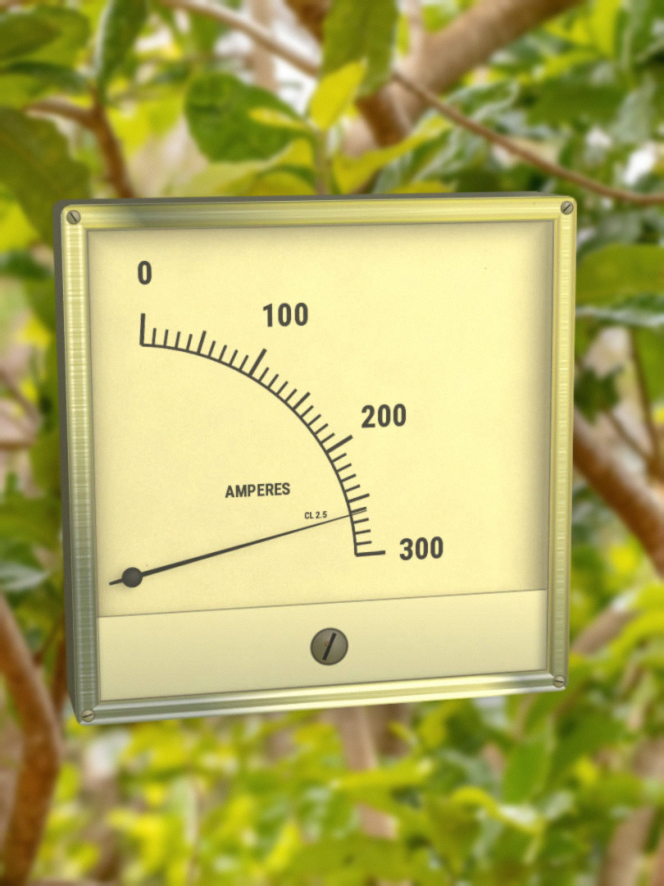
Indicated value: 260A
